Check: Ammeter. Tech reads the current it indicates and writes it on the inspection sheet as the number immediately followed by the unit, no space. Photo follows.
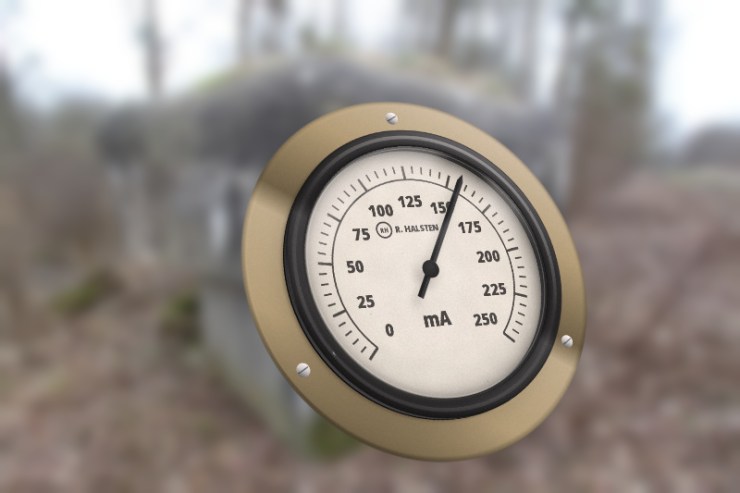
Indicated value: 155mA
